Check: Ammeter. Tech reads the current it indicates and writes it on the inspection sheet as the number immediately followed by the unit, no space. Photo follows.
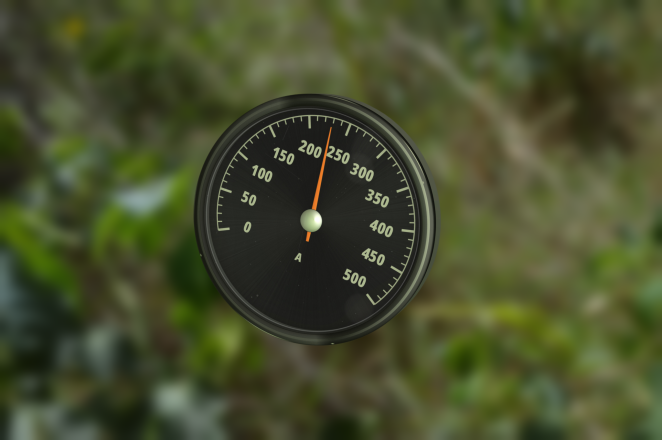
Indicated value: 230A
